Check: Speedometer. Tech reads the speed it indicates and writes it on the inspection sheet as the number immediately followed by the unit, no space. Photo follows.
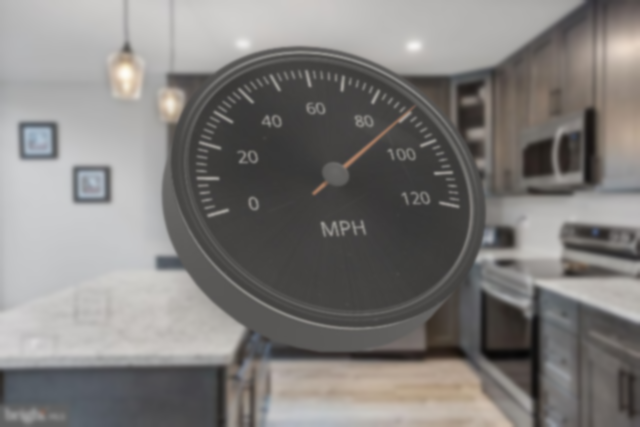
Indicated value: 90mph
